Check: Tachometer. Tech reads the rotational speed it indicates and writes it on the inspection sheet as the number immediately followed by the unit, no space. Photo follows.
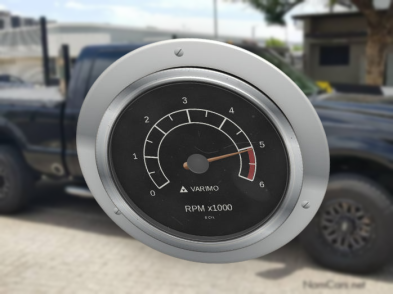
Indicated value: 5000rpm
